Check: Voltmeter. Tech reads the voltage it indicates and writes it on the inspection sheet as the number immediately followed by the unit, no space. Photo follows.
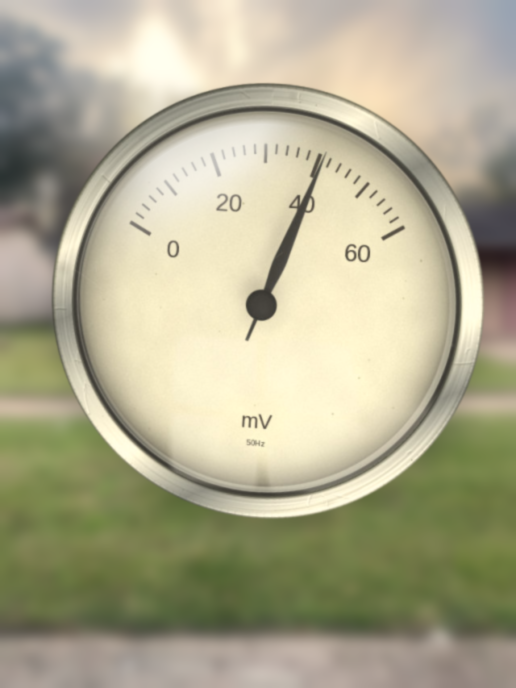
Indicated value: 41mV
